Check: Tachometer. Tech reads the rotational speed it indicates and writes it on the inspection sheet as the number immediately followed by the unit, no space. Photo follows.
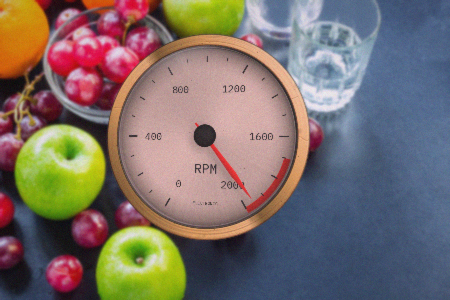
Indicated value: 1950rpm
